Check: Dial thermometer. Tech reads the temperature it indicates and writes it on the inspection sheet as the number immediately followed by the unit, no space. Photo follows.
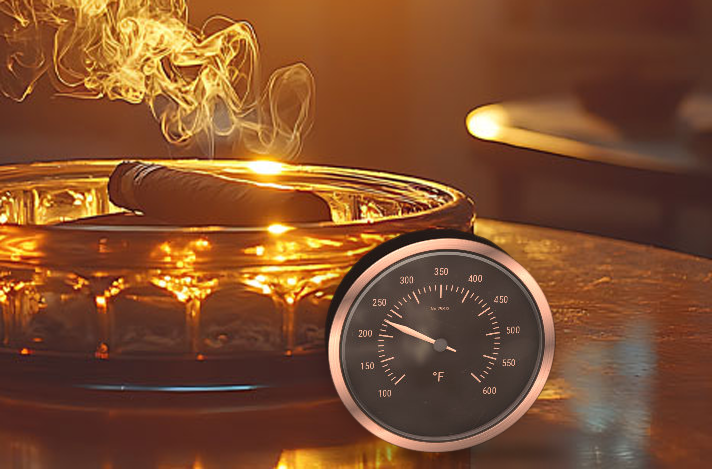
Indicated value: 230°F
